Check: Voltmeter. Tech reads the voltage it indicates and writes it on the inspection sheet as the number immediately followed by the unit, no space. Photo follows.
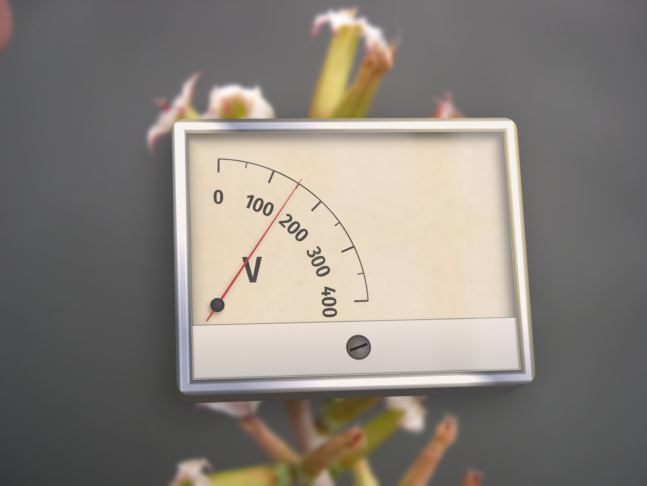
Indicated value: 150V
